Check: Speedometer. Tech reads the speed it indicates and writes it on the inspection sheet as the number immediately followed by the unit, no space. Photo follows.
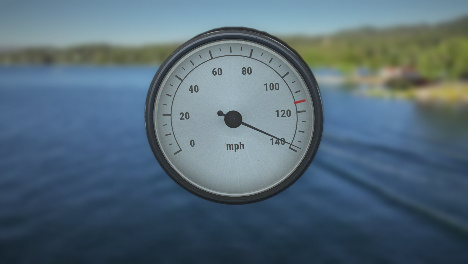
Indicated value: 137.5mph
